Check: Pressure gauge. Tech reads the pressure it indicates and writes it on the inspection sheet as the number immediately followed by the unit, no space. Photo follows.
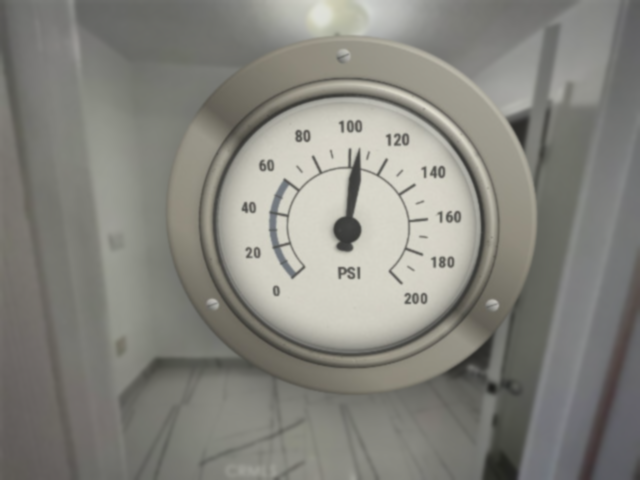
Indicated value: 105psi
